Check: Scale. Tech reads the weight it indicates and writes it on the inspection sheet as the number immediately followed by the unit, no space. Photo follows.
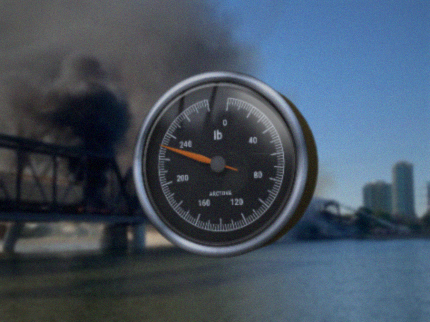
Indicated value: 230lb
